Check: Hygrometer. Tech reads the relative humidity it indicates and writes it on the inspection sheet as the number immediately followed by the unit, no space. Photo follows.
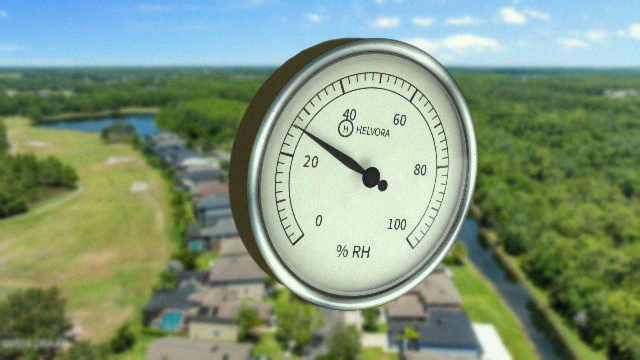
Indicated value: 26%
